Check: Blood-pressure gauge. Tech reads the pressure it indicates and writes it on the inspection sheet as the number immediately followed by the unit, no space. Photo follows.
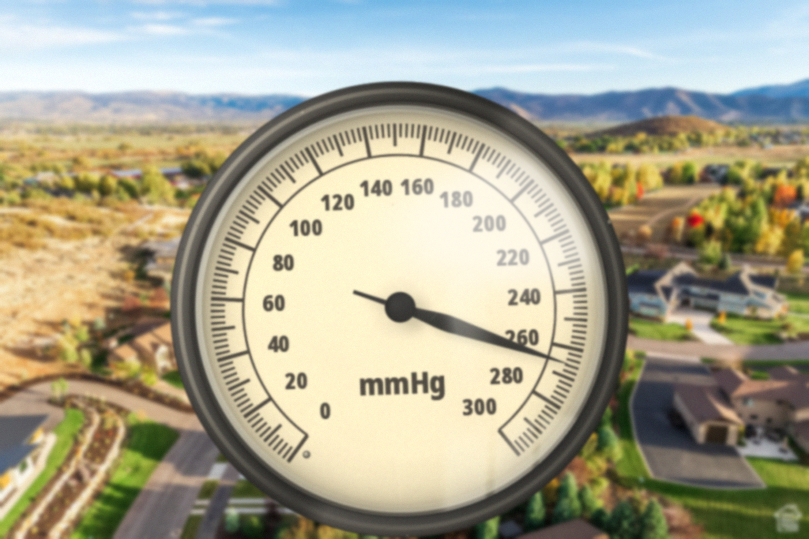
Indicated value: 266mmHg
